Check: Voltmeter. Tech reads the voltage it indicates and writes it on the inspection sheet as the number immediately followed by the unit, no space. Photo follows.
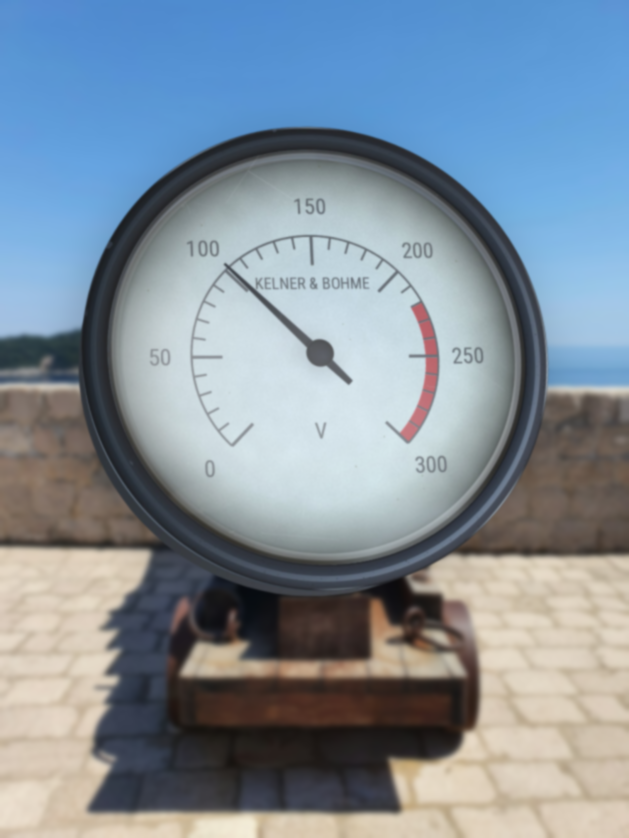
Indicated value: 100V
